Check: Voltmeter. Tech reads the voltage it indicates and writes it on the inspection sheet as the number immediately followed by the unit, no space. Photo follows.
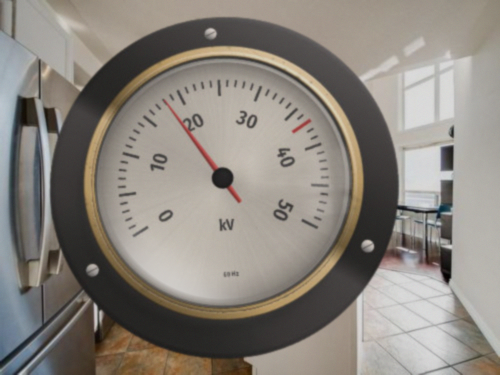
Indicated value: 18kV
